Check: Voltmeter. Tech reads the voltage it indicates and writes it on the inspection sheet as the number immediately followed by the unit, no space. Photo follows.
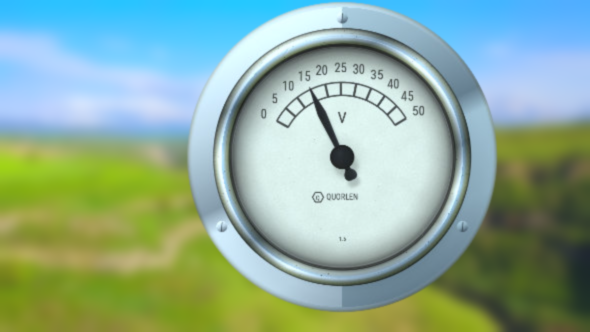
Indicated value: 15V
